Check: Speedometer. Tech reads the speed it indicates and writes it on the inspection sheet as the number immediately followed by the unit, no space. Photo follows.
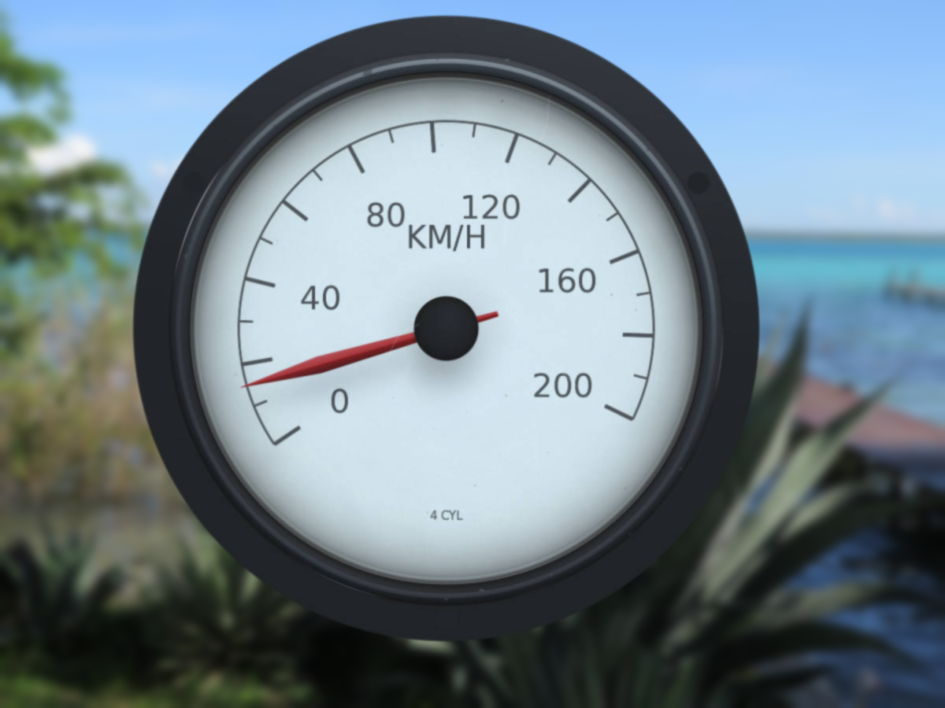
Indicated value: 15km/h
